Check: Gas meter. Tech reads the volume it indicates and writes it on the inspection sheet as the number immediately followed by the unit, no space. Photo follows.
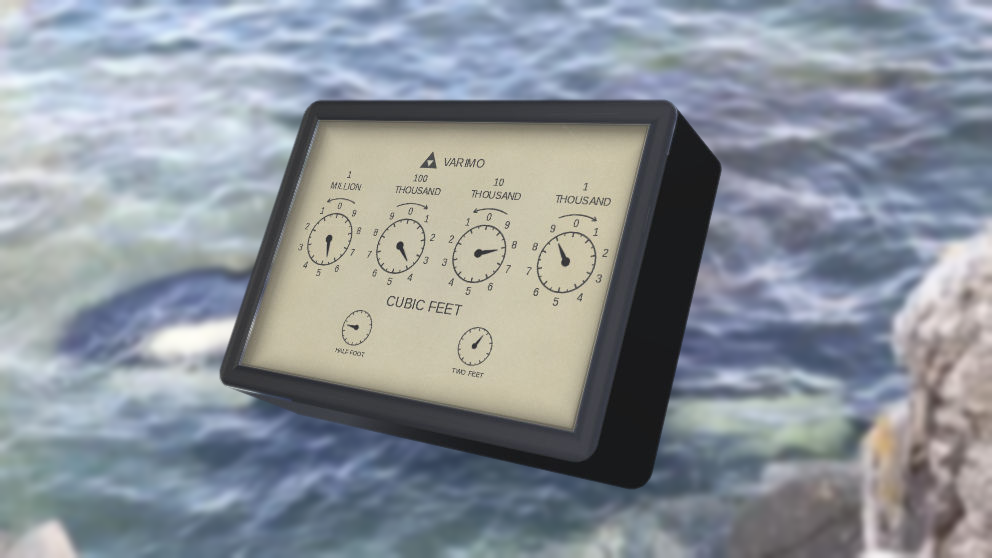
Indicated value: 537900ft³
